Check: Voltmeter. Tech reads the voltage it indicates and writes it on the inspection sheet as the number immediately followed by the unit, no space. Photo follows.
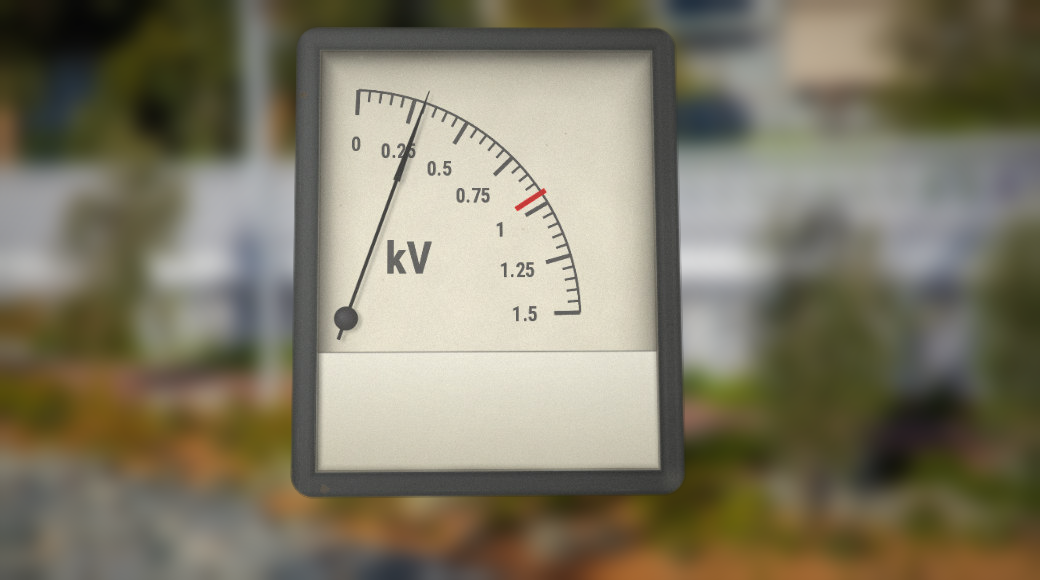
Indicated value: 0.3kV
